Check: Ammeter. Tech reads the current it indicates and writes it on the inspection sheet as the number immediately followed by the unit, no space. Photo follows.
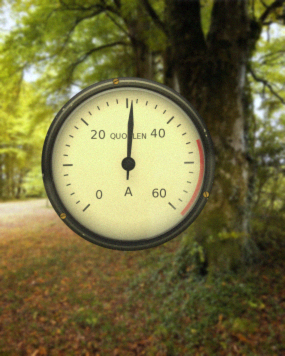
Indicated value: 31A
